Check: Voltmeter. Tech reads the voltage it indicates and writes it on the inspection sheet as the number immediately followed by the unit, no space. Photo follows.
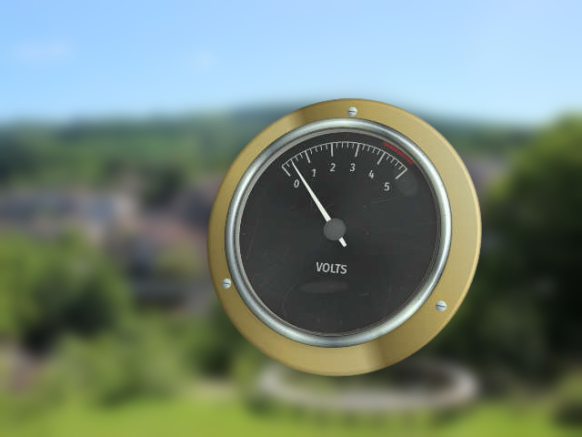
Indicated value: 0.4V
